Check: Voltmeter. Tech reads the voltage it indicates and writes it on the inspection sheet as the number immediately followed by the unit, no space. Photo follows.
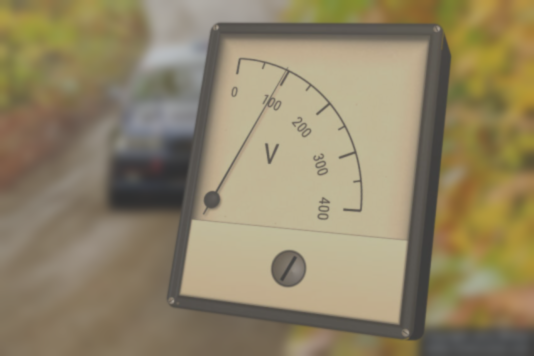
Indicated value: 100V
